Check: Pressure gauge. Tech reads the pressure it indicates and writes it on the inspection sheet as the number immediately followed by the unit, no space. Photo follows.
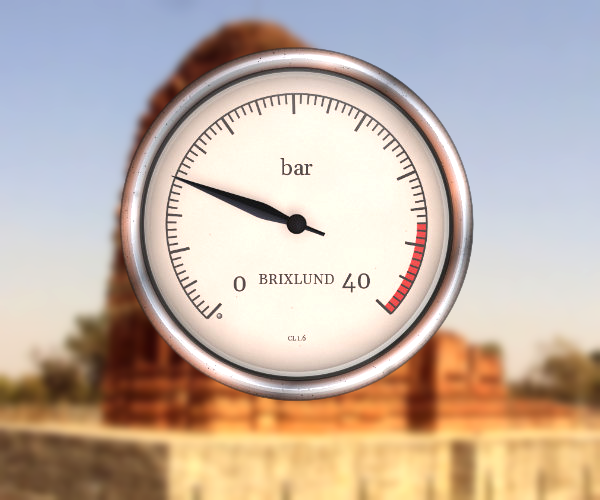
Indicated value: 10bar
